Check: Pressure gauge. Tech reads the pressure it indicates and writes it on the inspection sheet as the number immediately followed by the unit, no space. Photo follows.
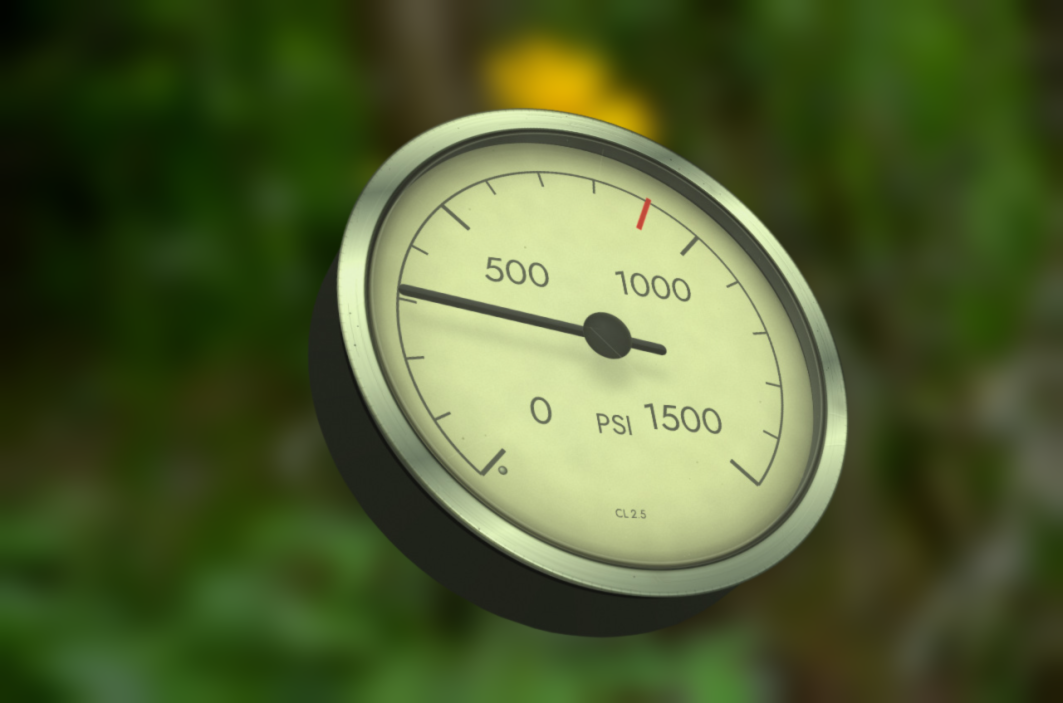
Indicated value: 300psi
